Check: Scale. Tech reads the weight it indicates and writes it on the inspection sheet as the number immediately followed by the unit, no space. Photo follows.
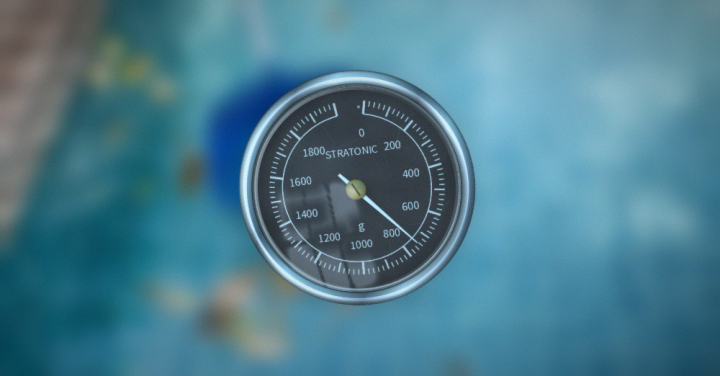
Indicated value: 740g
